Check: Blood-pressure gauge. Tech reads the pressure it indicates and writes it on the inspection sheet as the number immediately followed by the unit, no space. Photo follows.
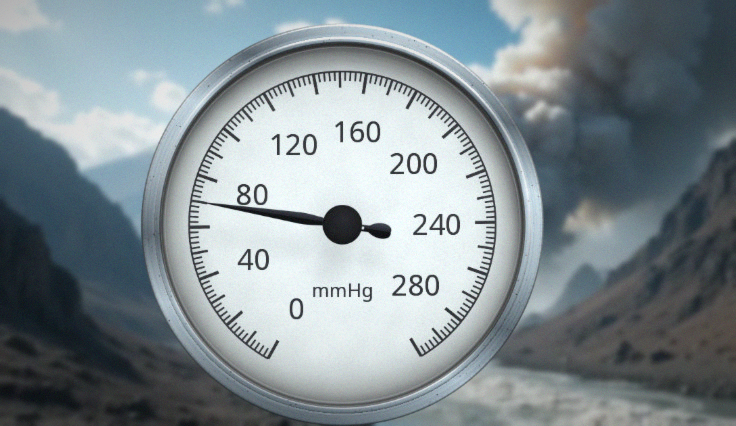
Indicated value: 70mmHg
